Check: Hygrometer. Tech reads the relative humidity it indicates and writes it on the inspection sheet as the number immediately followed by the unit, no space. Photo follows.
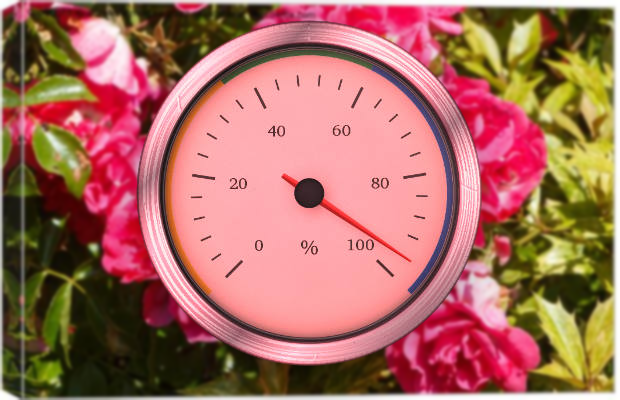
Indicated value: 96%
